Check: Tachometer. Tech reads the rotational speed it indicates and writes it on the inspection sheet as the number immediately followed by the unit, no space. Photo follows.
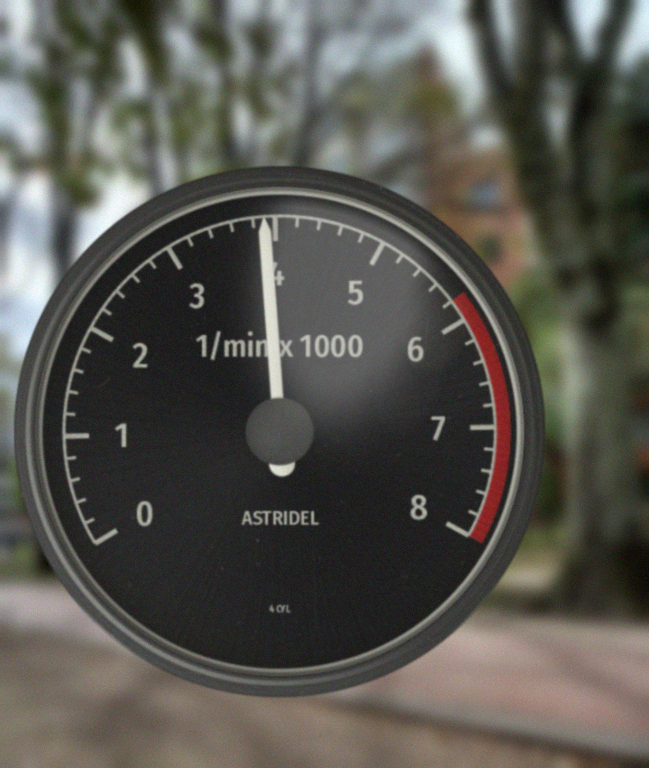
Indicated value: 3900rpm
